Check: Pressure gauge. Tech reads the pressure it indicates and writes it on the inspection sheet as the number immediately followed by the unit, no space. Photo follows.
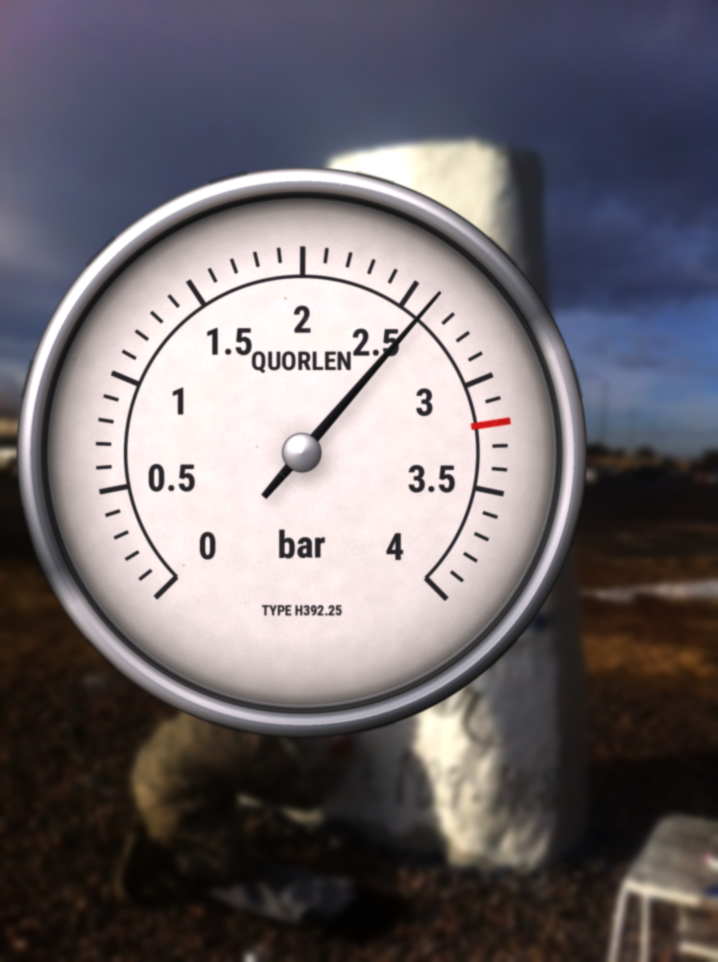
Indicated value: 2.6bar
